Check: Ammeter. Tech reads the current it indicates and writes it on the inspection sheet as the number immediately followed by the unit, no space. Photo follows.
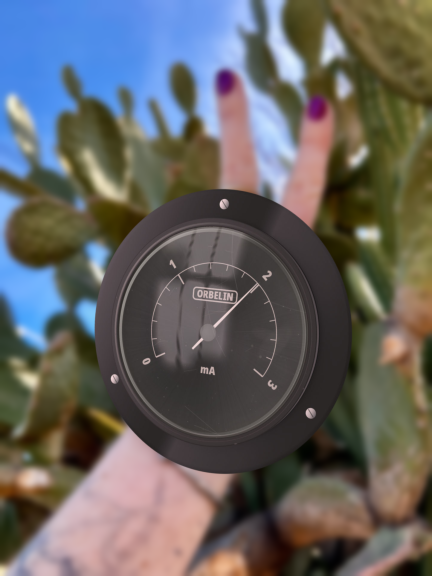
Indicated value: 2mA
